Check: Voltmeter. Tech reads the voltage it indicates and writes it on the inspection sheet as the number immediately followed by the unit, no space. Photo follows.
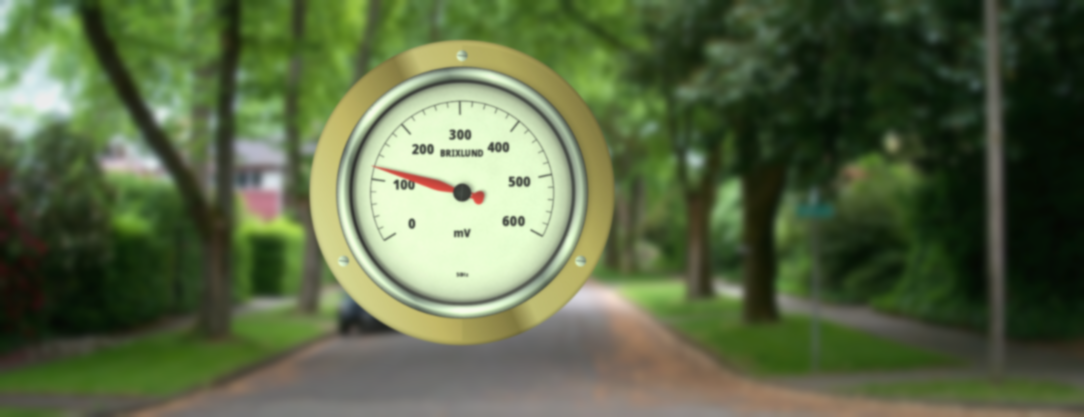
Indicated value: 120mV
